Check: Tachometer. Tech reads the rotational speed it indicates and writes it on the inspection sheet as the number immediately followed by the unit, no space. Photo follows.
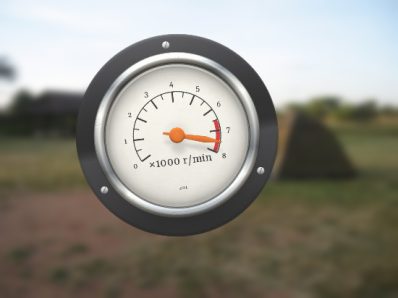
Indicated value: 7500rpm
